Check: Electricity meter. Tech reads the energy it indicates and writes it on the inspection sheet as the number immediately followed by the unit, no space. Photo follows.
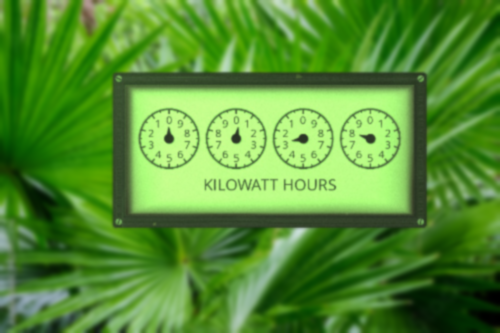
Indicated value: 28kWh
